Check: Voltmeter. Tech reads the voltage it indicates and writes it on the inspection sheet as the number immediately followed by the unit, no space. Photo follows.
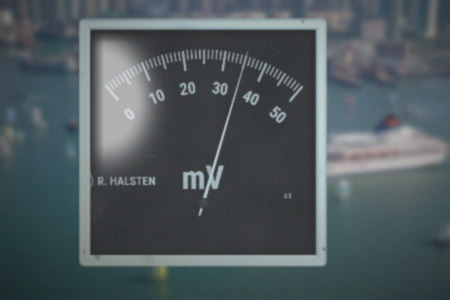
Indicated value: 35mV
